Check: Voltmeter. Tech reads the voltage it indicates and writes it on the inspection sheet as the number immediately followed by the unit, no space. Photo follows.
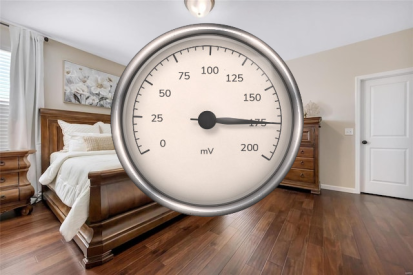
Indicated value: 175mV
